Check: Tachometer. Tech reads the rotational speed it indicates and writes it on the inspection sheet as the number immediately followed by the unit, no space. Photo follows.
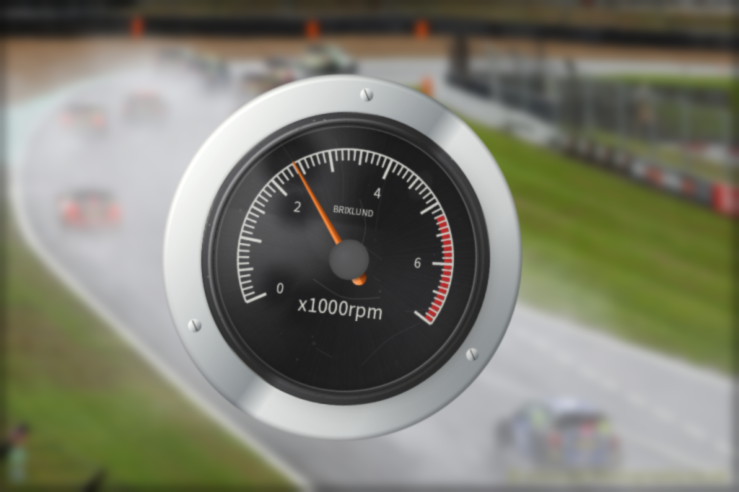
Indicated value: 2400rpm
